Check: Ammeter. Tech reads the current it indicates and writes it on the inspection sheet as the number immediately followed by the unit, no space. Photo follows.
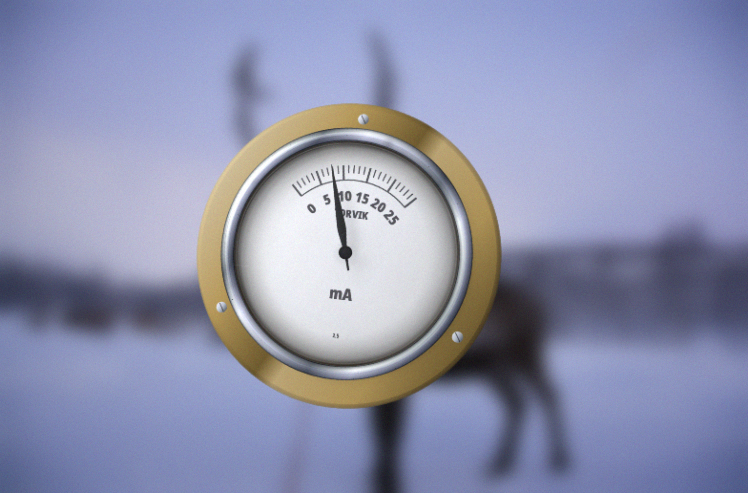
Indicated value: 8mA
